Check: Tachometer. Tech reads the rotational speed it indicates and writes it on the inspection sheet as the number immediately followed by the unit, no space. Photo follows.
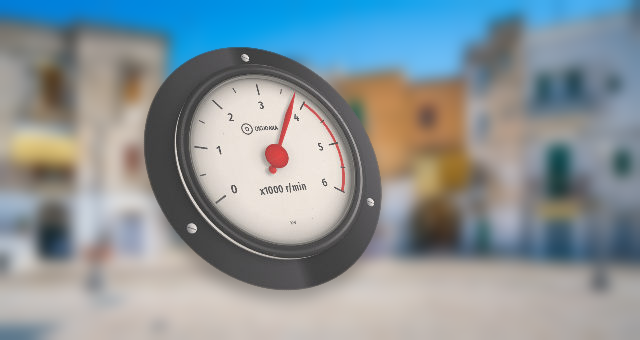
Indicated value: 3750rpm
